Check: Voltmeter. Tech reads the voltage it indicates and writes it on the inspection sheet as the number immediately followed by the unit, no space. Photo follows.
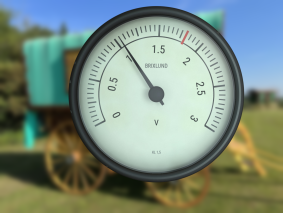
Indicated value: 1.05V
